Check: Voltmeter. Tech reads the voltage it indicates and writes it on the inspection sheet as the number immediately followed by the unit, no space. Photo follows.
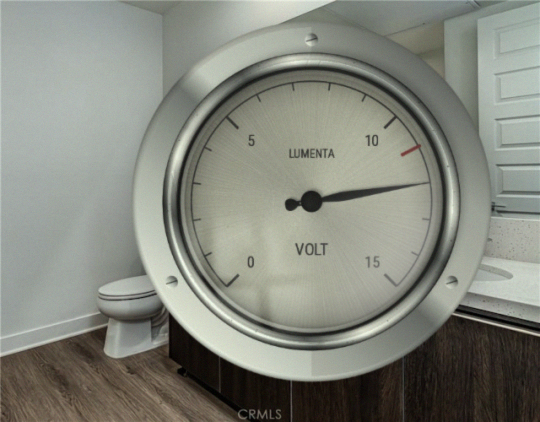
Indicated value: 12V
